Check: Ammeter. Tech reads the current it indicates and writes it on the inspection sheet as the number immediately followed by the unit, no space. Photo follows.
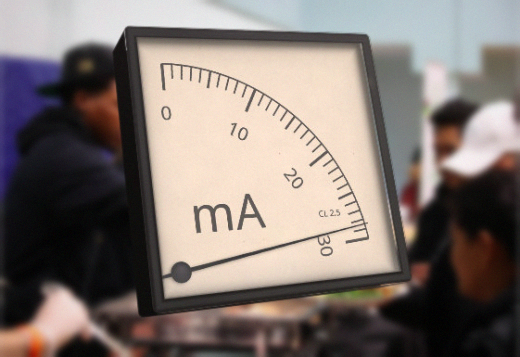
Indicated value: 28.5mA
